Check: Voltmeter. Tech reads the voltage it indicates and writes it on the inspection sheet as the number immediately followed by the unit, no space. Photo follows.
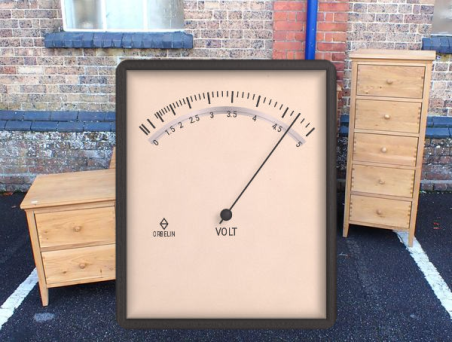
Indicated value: 4.7V
